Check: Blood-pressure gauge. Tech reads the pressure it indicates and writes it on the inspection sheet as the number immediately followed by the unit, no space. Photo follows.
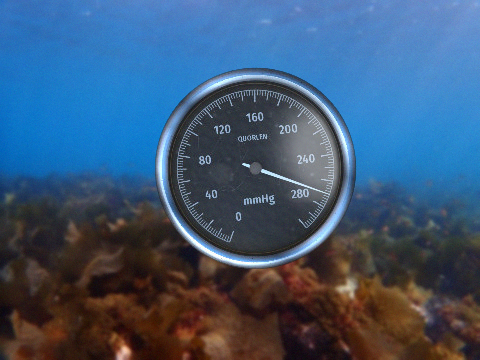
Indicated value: 270mmHg
